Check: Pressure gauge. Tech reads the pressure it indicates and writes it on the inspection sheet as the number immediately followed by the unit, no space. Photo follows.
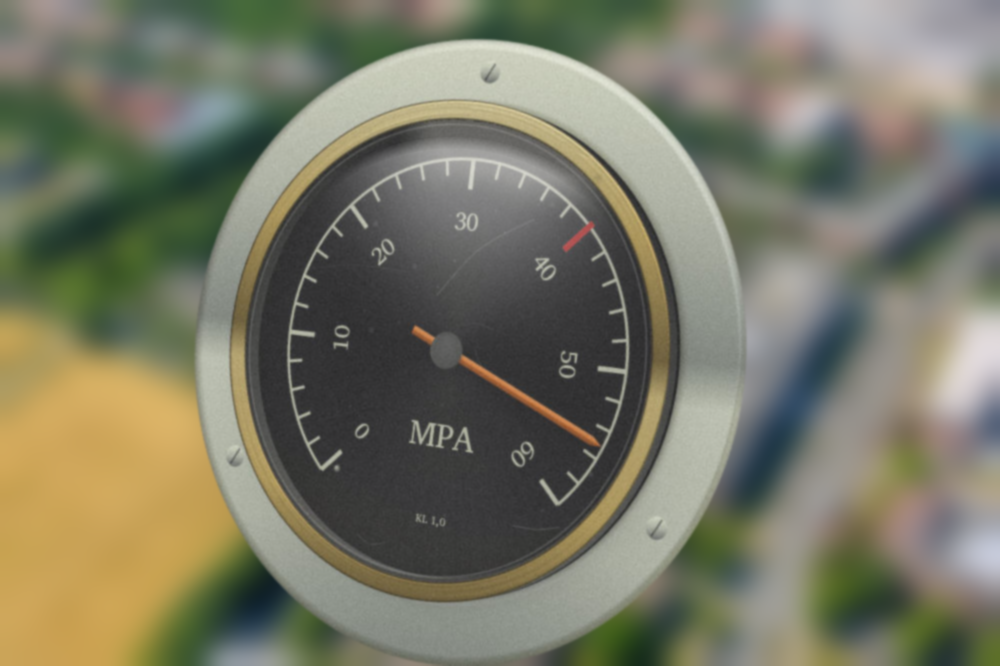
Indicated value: 55MPa
